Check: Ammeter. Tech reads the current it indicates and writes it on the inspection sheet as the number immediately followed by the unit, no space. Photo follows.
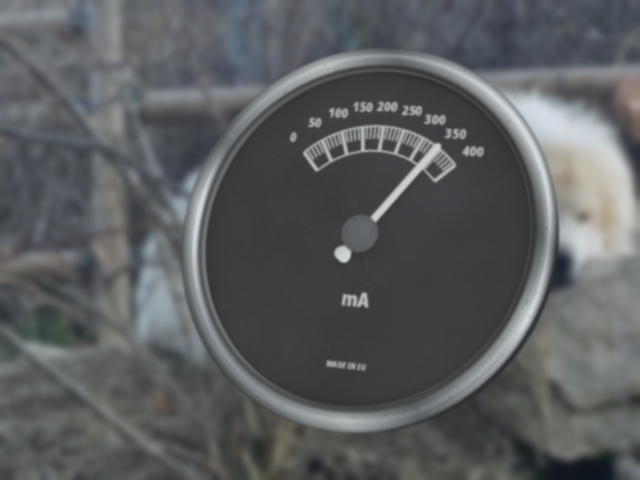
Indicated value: 350mA
